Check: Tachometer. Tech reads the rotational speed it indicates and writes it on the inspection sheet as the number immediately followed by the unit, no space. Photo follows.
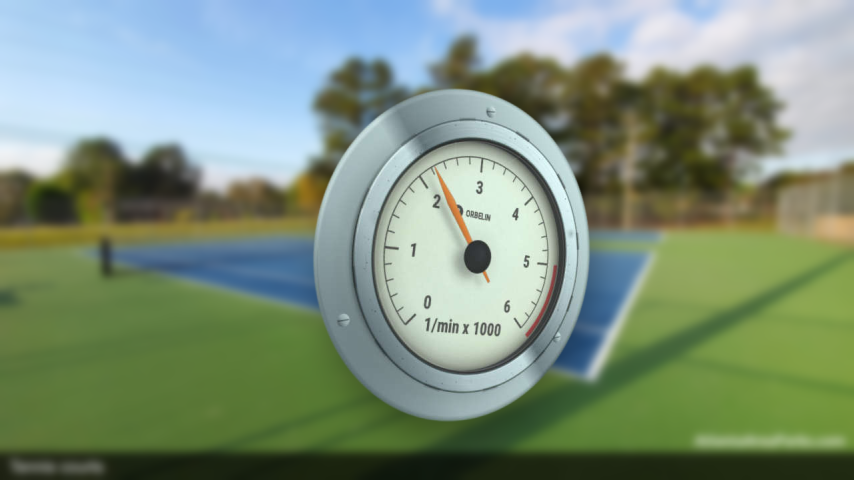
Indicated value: 2200rpm
